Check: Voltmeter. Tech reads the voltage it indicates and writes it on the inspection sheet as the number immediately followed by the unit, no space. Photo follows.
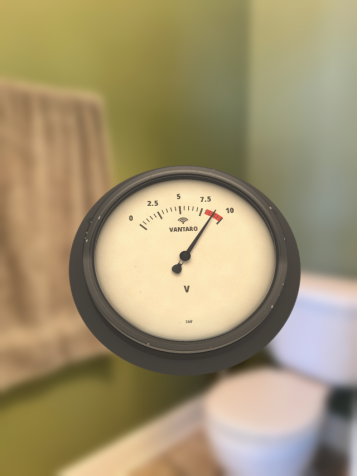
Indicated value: 9V
